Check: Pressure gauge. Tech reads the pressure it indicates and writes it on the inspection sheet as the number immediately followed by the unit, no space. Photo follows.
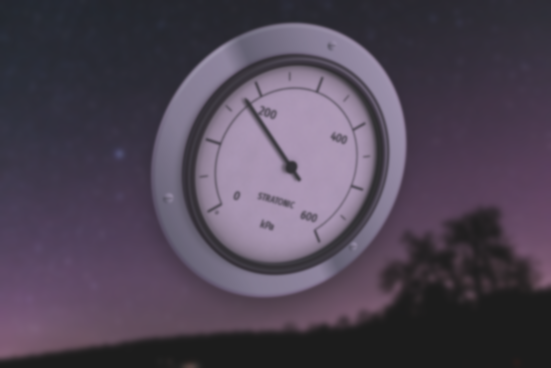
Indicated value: 175kPa
